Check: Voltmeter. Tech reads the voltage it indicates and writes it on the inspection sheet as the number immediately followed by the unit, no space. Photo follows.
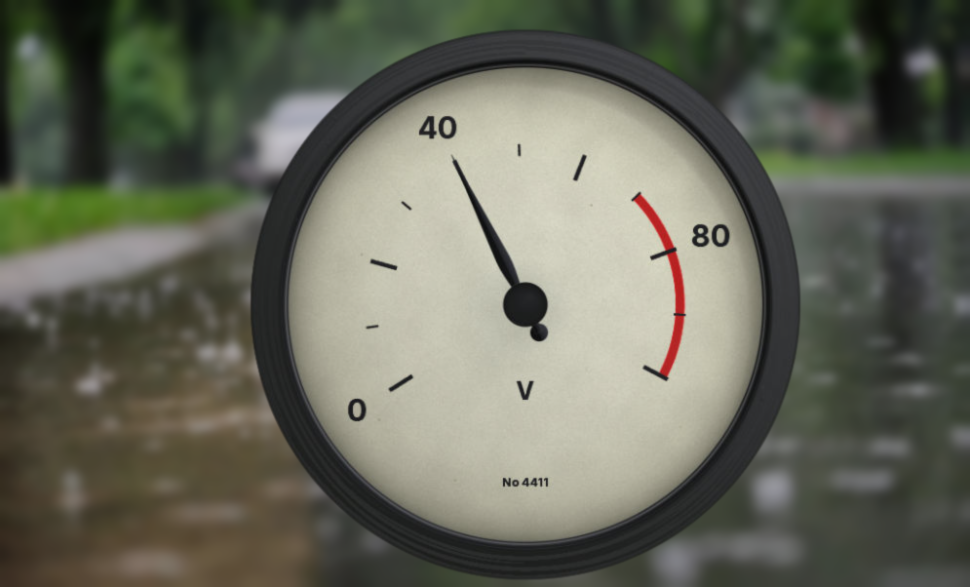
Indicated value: 40V
